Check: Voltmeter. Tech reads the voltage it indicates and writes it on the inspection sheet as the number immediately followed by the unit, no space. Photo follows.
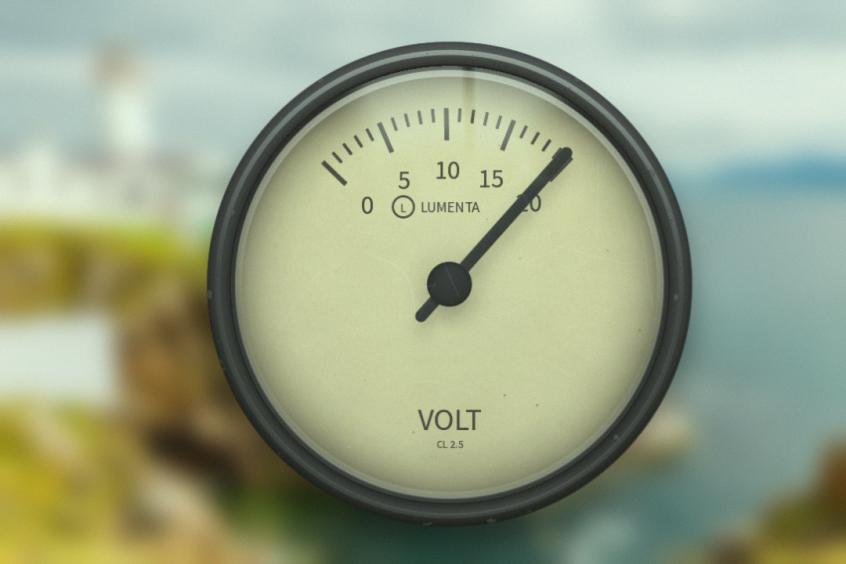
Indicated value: 19.5V
